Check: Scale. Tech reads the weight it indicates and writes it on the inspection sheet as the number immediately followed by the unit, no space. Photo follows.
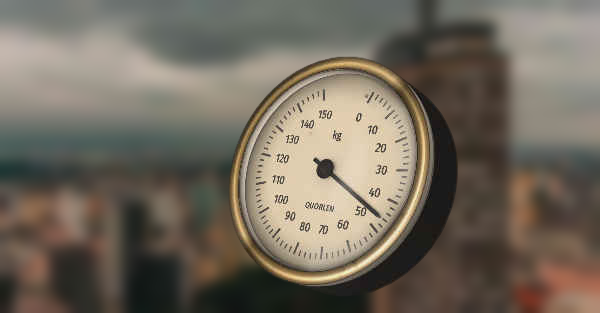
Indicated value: 46kg
